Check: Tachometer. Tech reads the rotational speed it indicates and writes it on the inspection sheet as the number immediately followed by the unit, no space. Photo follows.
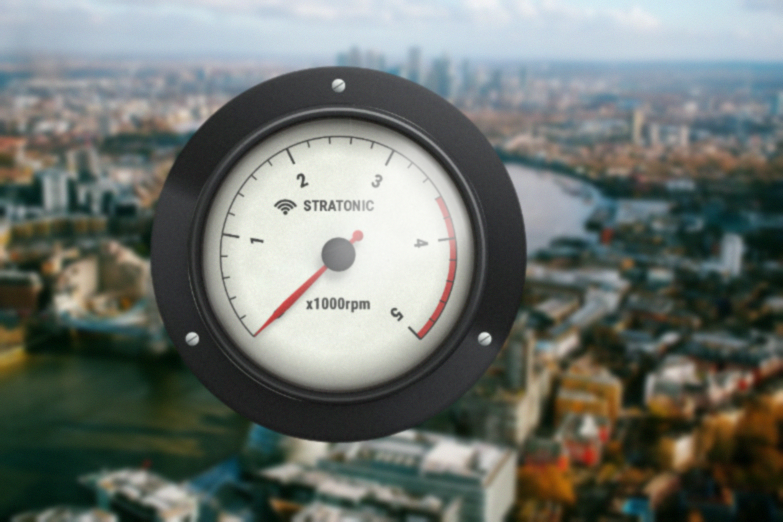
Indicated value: 0rpm
